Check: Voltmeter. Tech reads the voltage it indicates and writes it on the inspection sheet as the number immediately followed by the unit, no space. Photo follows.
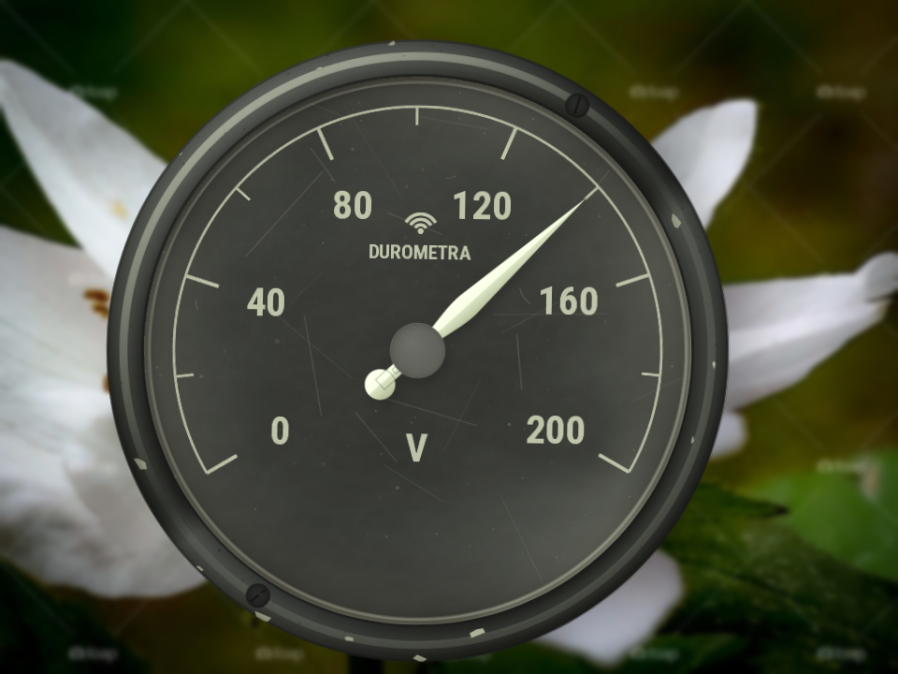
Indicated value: 140V
